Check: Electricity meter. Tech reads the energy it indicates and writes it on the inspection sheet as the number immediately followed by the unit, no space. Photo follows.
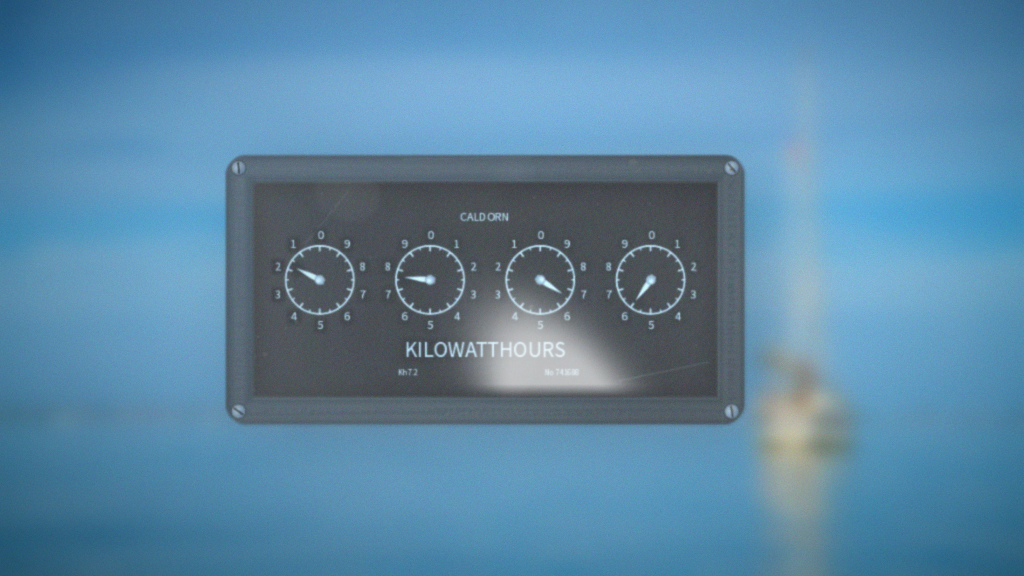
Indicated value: 1766kWh
